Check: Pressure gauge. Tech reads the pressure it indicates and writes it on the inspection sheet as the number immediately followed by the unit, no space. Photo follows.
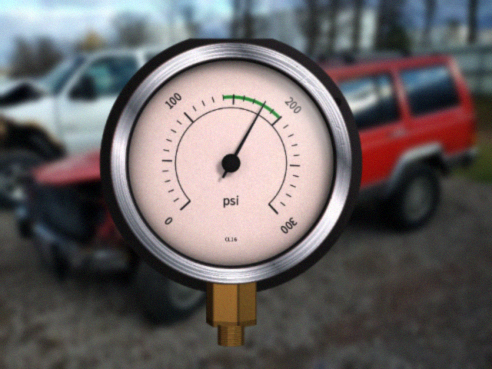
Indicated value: 180psi
